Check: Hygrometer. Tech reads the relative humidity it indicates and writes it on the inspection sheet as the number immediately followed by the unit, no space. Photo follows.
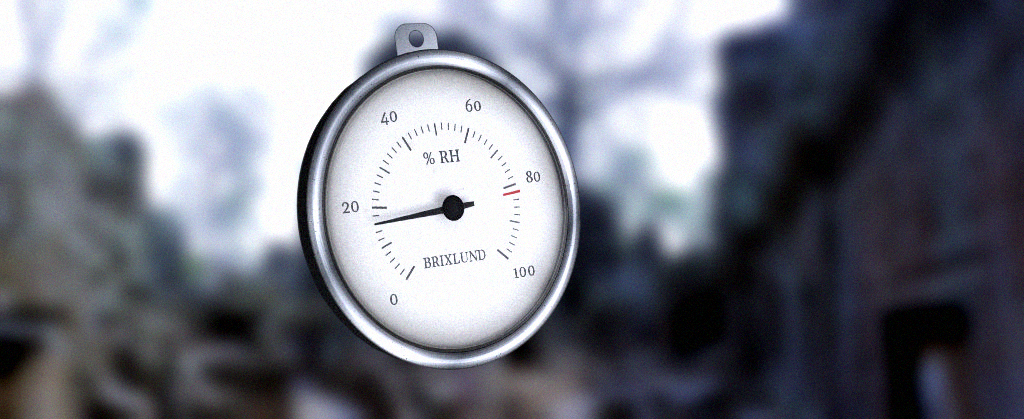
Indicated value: 16%
